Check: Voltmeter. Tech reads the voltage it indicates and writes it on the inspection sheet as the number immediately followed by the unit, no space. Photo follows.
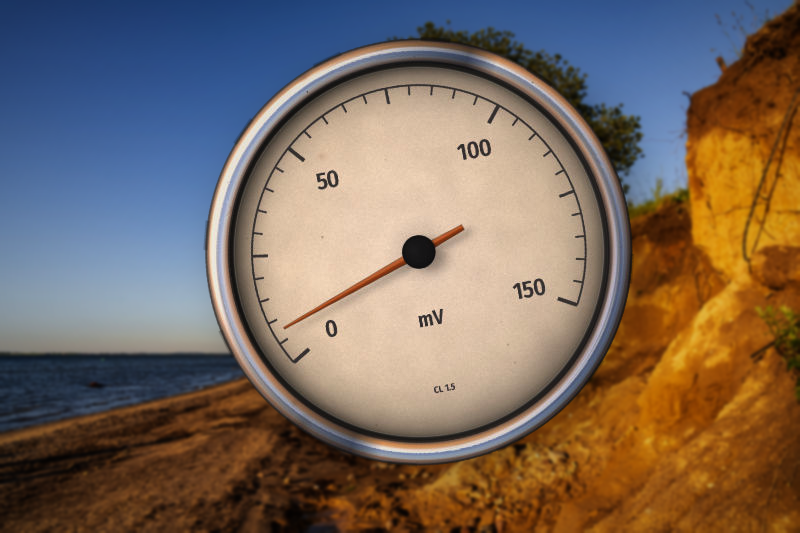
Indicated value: 7.5mV
